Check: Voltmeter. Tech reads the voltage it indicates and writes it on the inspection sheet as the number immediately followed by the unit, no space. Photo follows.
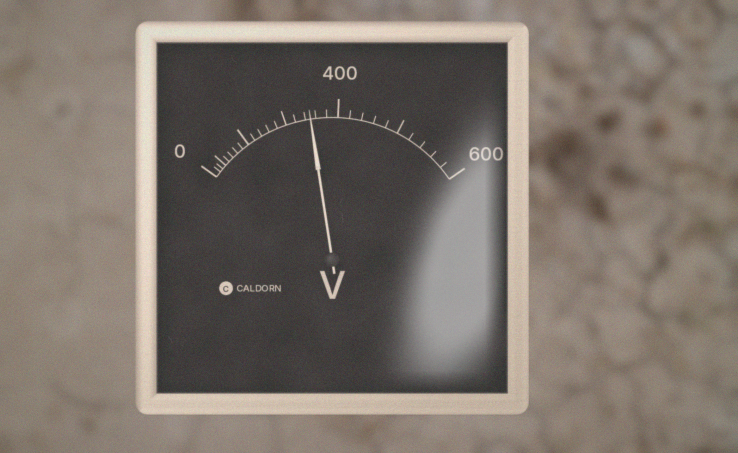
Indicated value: 350V
